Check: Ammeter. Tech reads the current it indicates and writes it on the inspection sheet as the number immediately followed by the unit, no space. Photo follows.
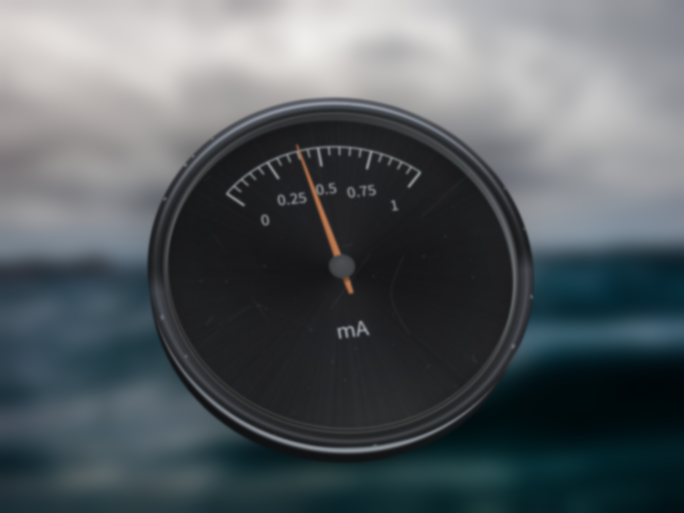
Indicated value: 0.4mA
